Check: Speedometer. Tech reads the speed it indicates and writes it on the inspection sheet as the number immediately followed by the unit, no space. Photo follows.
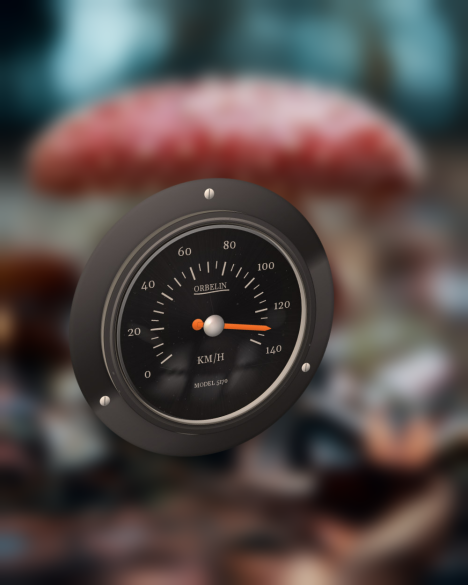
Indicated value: 130km/h
